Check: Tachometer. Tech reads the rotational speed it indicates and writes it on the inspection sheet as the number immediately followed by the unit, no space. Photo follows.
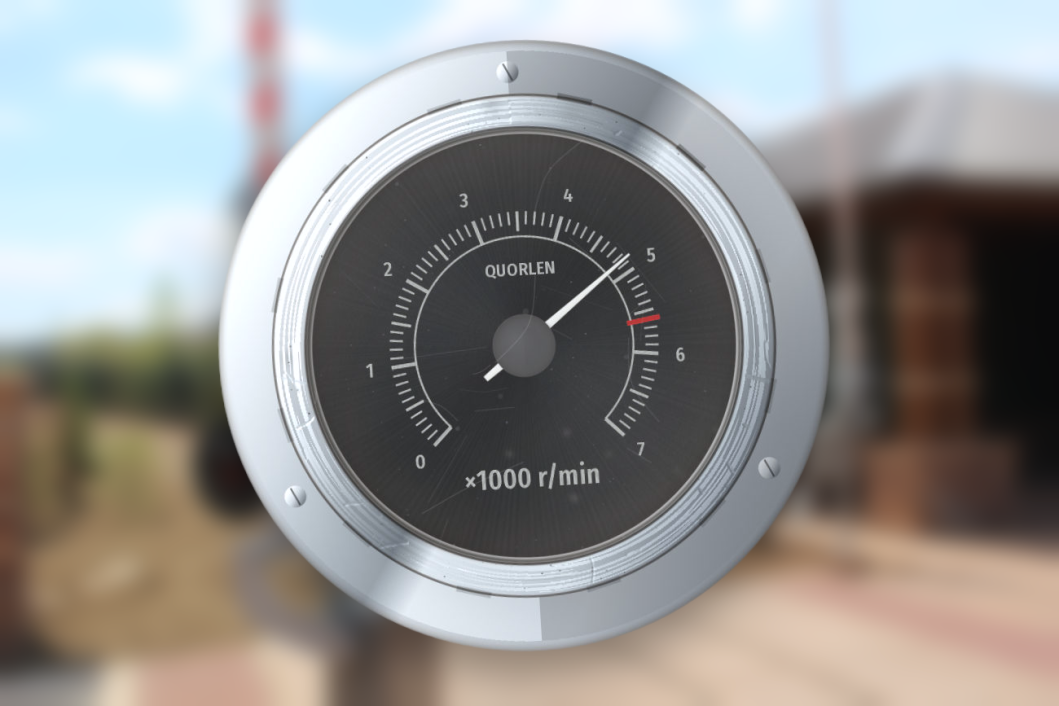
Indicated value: 4850rpm
